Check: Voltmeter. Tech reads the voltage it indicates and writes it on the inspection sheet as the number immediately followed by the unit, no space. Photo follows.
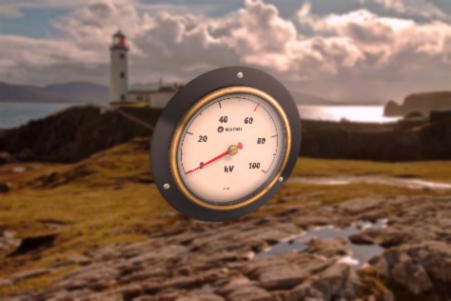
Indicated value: 0kV
